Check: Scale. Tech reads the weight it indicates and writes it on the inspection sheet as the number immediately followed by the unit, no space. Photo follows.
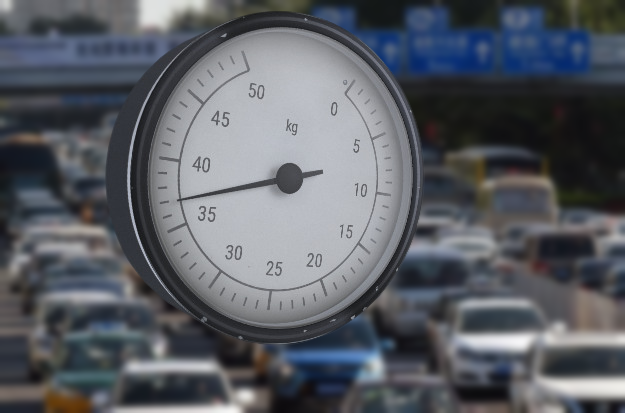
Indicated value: 37kg
